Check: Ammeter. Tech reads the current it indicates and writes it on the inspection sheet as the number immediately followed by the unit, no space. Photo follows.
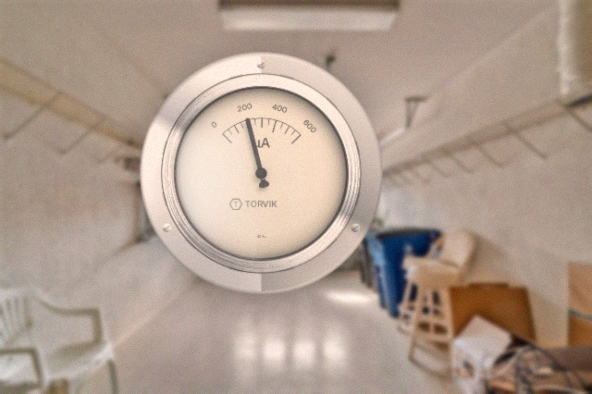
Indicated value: 200µA
